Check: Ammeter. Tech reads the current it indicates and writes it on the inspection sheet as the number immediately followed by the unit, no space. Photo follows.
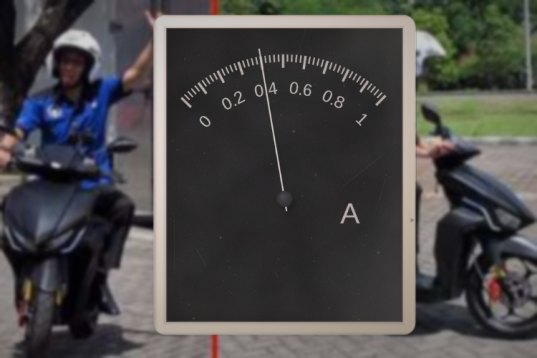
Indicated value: 0.4A
